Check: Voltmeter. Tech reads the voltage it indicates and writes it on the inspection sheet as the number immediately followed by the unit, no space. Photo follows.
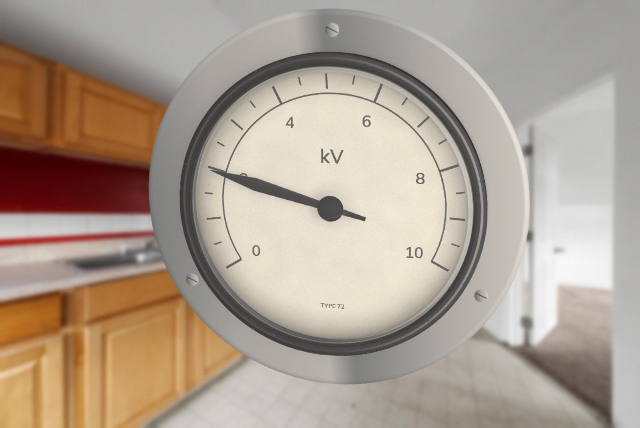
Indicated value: 2kV
